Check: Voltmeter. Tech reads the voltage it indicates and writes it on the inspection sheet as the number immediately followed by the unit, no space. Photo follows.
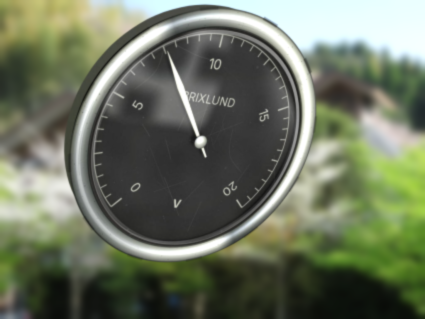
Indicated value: 7.5V
